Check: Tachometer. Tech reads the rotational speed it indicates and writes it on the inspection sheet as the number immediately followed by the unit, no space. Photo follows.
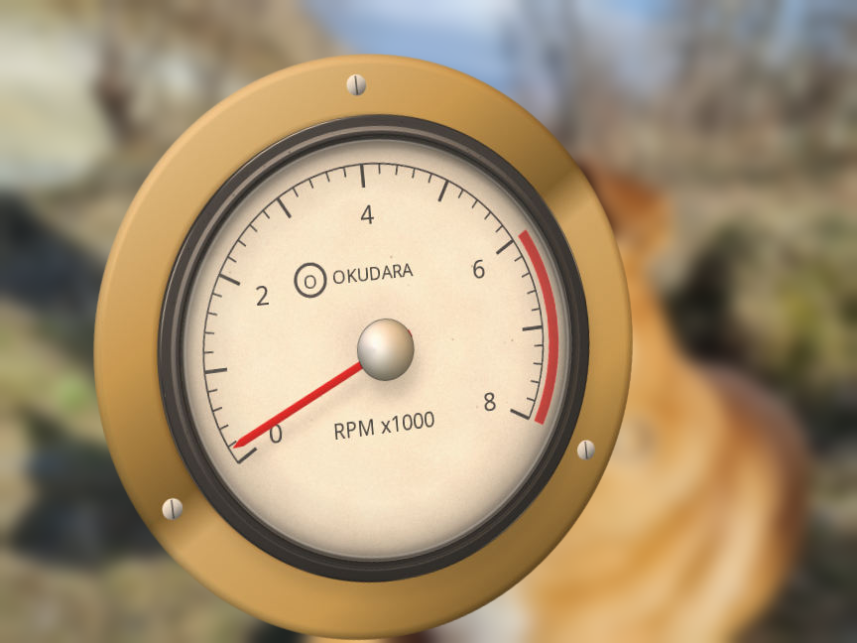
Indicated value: 200rpm
